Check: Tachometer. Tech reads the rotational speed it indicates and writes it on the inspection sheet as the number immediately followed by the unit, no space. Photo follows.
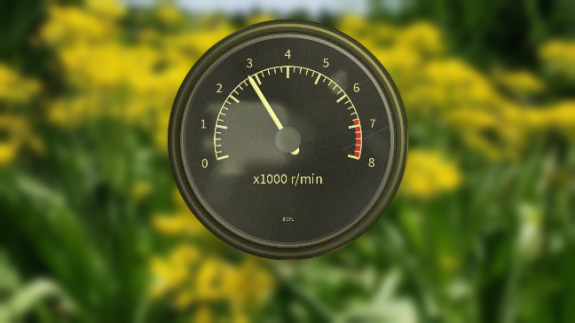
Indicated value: 2800rpm
